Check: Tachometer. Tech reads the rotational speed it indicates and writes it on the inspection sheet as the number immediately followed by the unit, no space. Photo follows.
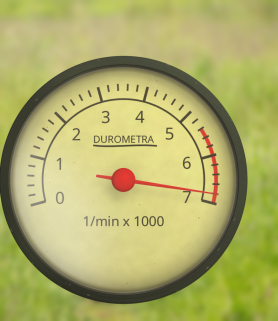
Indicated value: 6800rpm
